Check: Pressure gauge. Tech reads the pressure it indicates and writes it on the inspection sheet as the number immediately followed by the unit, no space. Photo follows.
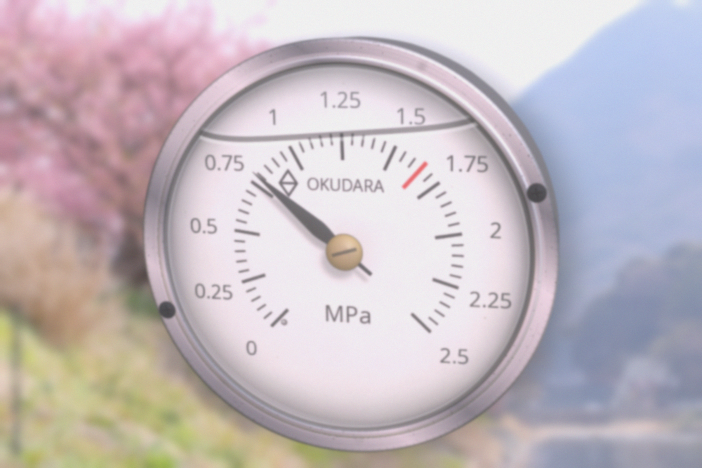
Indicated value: 0.8MPa
